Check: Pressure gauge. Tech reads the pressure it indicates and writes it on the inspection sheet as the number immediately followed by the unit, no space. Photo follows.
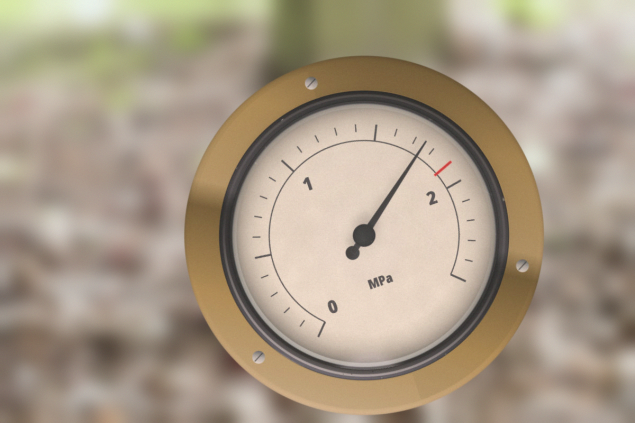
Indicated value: 1.75MPa
